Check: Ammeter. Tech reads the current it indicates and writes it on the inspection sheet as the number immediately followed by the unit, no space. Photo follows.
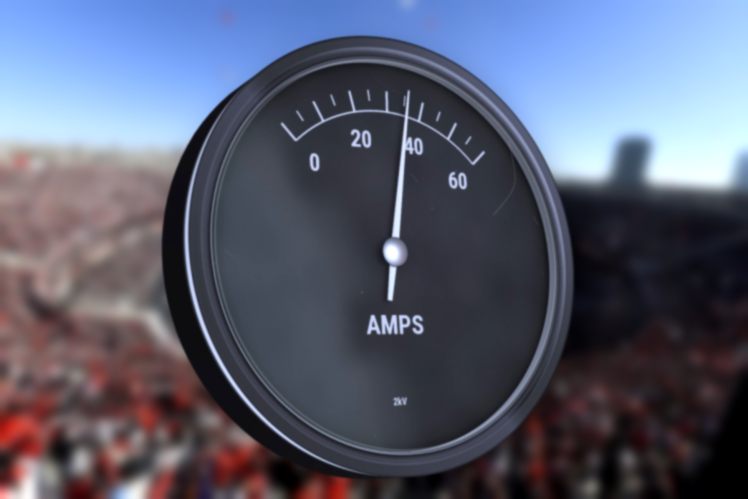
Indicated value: 35A
